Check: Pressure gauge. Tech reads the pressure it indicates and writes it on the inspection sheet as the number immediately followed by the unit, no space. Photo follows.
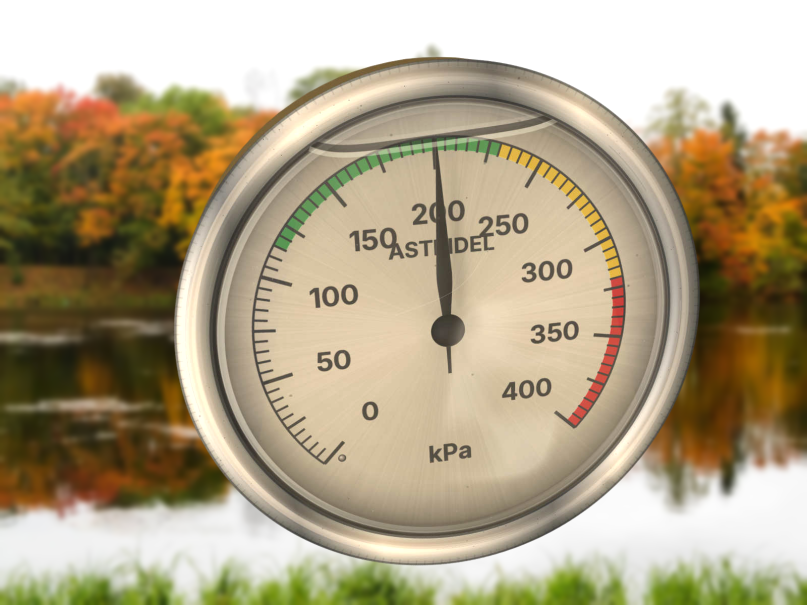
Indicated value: 200kPa
